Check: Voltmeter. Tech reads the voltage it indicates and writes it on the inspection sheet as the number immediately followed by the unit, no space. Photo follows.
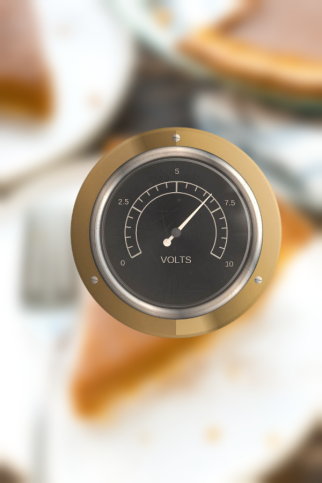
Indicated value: 6.75V
